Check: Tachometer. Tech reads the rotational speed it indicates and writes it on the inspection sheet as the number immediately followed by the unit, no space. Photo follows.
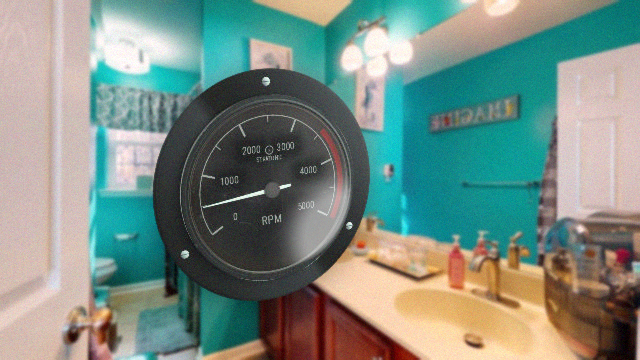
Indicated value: 500rpm
